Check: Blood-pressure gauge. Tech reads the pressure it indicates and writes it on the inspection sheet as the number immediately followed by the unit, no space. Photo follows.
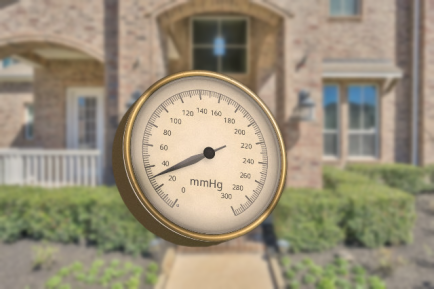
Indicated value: 30mmHg
